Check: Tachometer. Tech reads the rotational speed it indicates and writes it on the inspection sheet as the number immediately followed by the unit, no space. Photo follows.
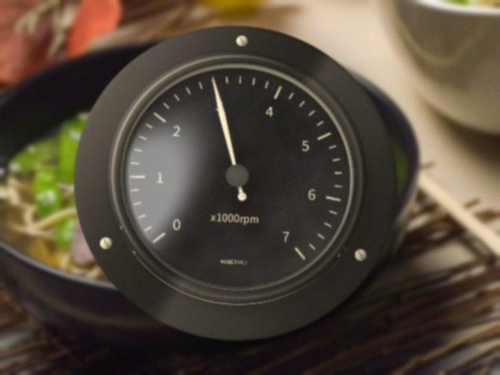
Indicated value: 3000rpm
